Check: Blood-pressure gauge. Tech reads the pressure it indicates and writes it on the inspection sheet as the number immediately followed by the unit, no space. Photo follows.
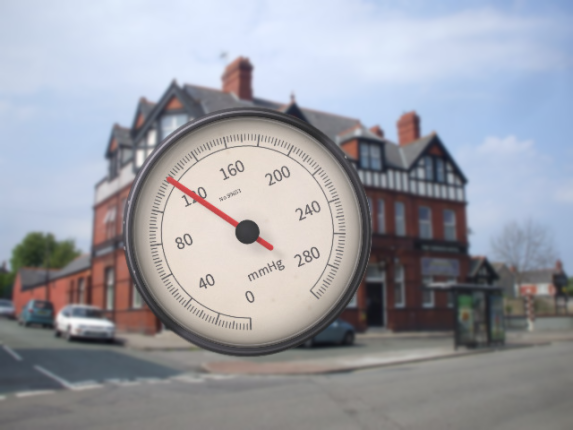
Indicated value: 120mmHg
